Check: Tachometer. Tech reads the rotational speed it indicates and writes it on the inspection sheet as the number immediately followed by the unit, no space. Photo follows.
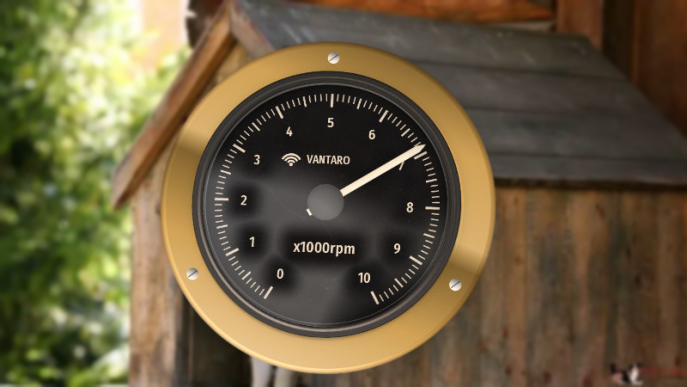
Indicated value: 6900rpm
